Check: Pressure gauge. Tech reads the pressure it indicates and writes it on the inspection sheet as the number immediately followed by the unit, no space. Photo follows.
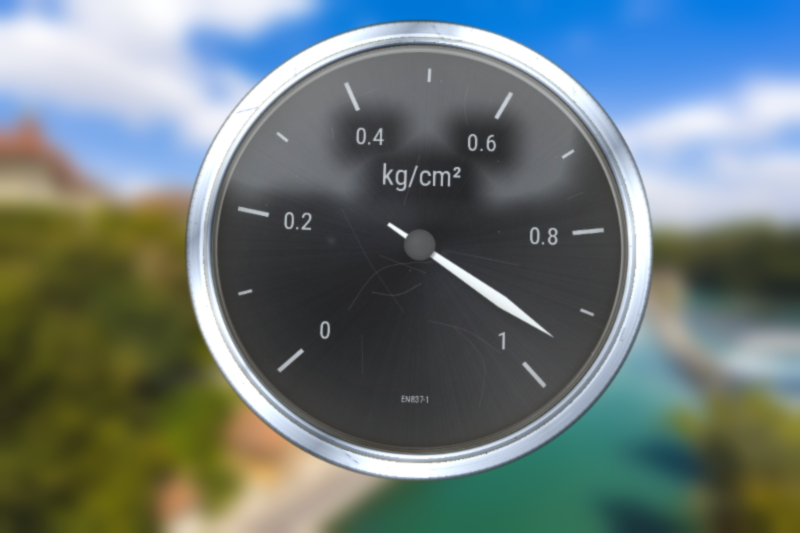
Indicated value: 0.95kg/cm²
